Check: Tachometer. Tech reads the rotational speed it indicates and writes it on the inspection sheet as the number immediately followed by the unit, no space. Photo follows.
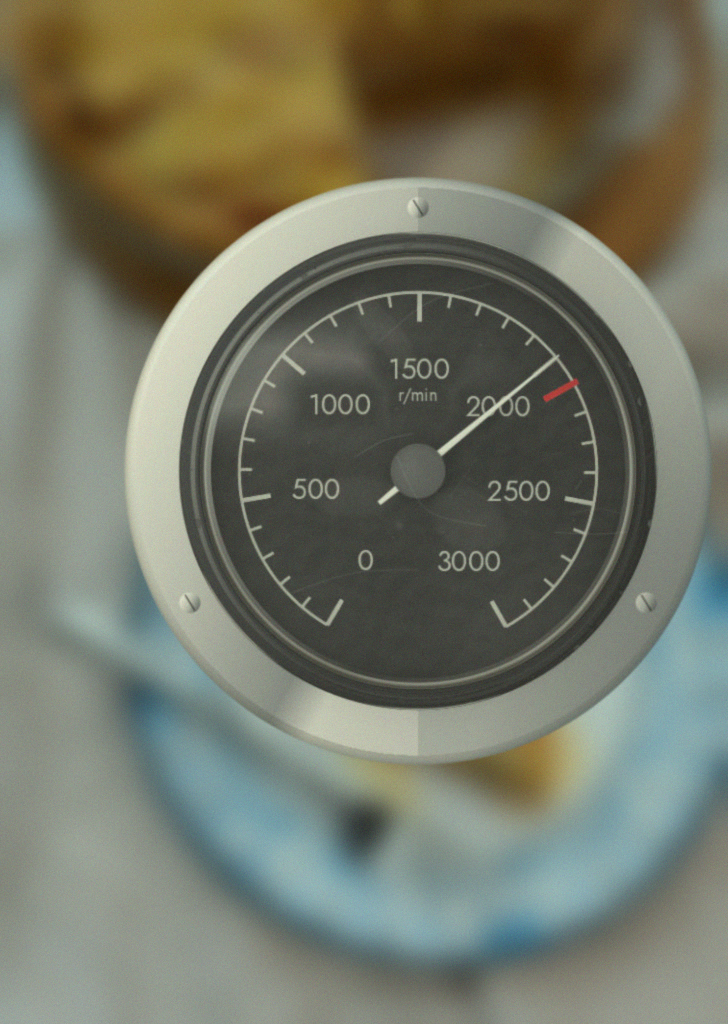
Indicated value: 2000rpm
